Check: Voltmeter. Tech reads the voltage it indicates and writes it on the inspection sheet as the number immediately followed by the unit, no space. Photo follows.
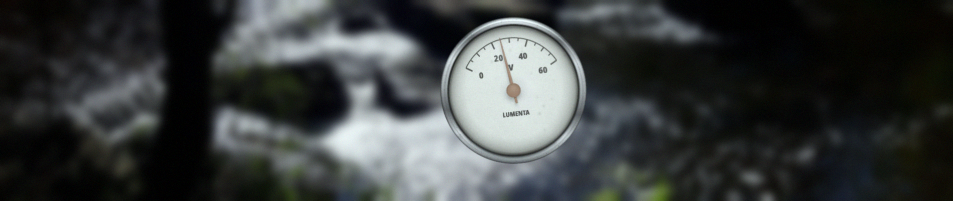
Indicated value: 25V
